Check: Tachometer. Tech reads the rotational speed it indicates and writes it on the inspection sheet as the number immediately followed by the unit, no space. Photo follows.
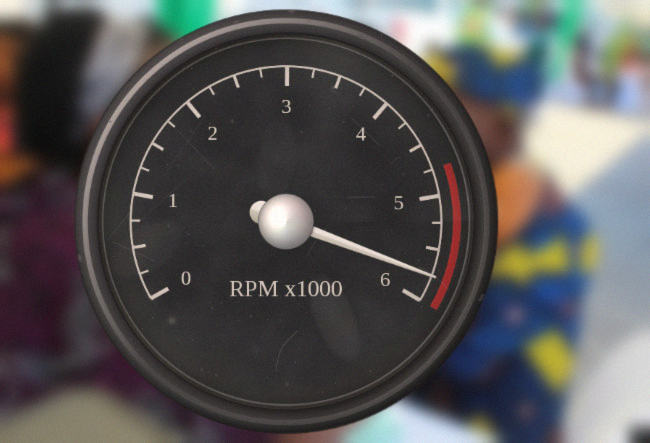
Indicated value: 5750rpm
